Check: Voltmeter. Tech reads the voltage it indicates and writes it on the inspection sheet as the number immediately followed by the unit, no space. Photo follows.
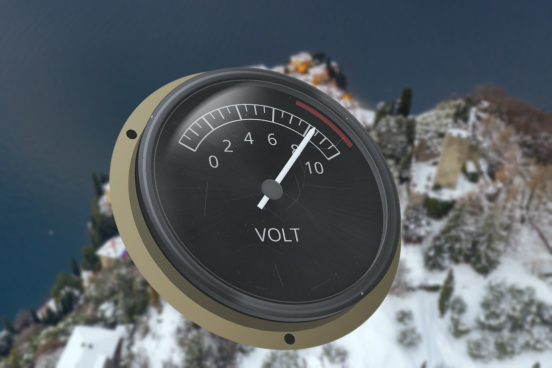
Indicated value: 8.25V
